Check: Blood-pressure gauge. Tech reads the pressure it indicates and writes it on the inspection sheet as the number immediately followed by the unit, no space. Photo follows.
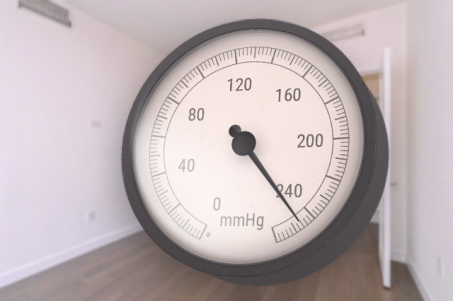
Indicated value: 246mmHg
